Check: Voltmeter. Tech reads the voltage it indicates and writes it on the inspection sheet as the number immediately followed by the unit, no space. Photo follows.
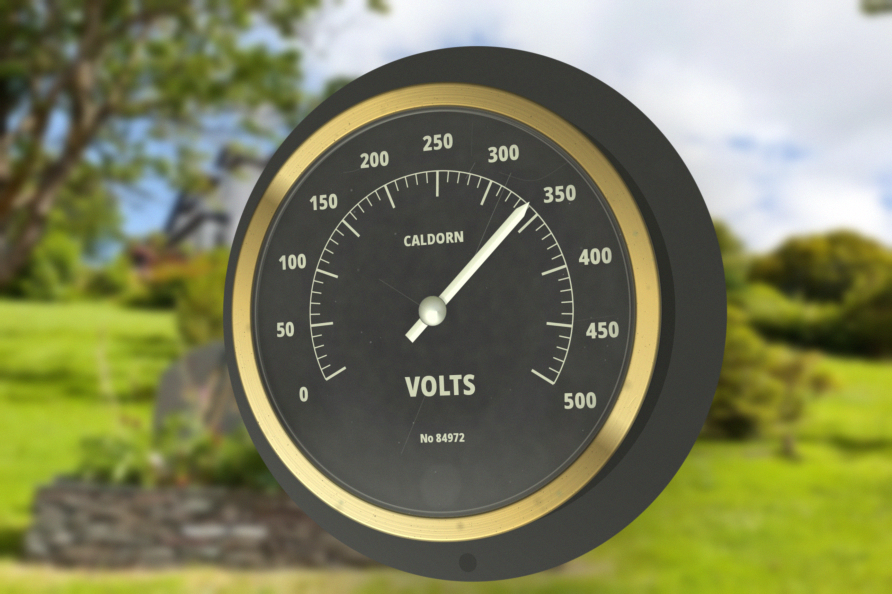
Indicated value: 340V
